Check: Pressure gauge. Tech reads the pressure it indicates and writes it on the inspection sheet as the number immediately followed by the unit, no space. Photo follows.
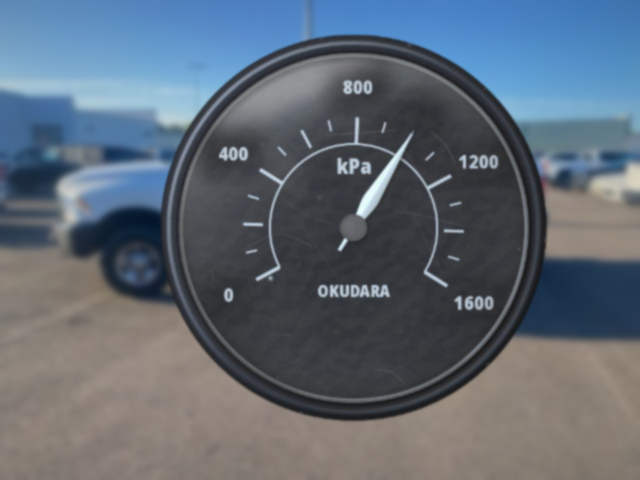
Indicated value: 1000kPa
